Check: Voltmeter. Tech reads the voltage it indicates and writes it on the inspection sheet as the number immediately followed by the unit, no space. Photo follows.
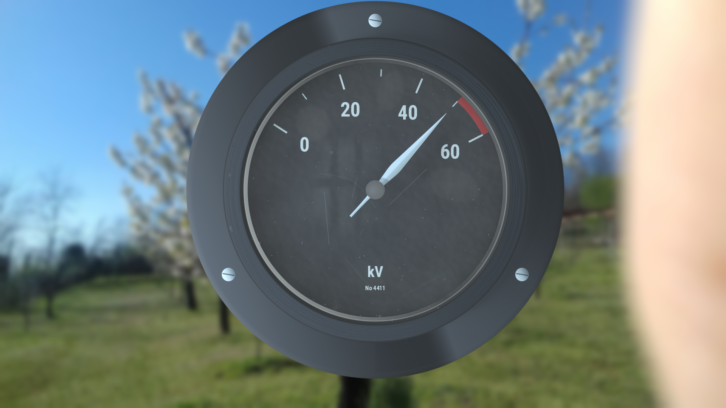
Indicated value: 50kV
